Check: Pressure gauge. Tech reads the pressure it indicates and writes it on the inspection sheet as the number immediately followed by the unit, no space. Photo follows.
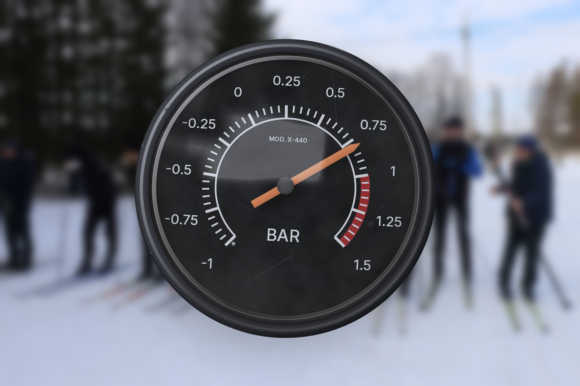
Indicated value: 0.8bar
